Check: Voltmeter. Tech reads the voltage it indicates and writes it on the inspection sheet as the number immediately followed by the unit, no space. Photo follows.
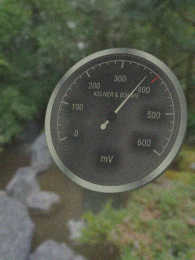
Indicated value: 380mV
